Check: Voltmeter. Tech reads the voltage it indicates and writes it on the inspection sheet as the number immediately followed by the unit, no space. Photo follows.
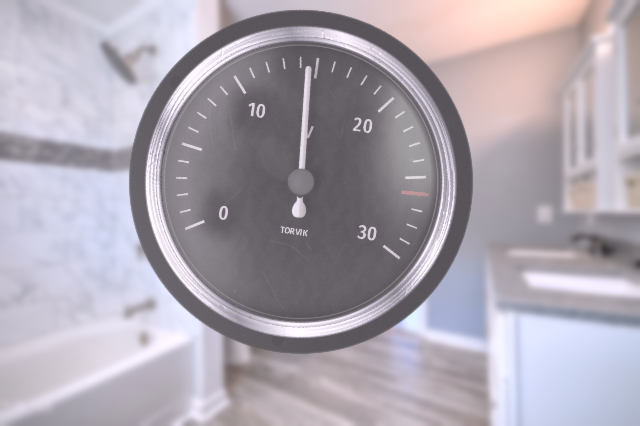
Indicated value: 14.5V
